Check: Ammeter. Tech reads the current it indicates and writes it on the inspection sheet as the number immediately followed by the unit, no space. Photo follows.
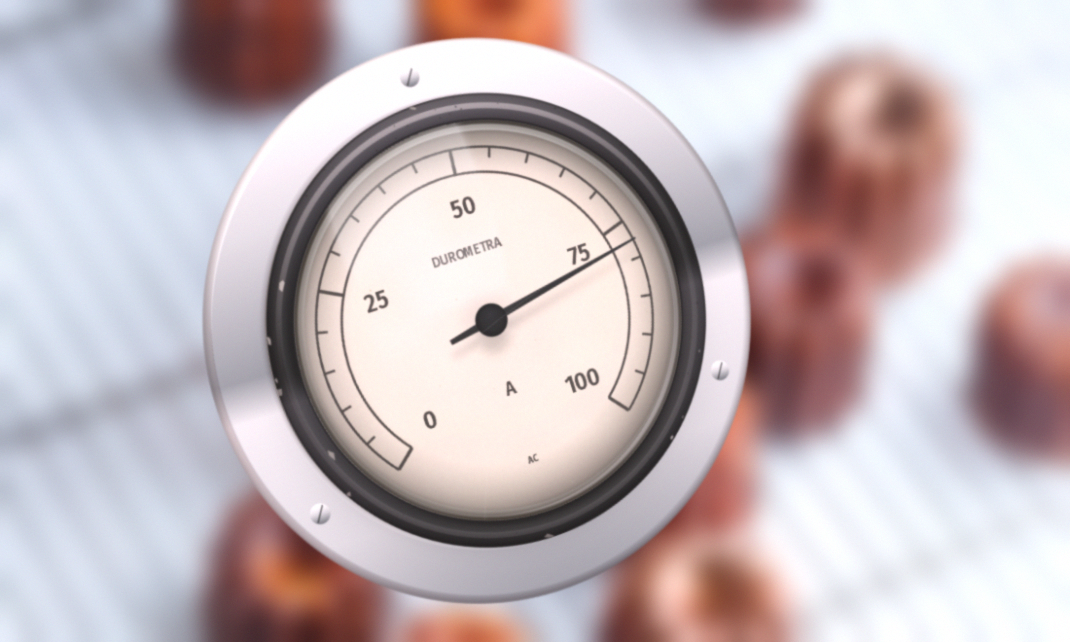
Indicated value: 77.5A
